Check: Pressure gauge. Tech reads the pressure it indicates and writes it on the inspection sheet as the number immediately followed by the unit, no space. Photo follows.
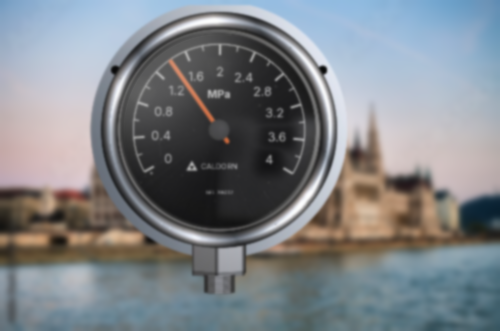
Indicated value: 1.4MPa
